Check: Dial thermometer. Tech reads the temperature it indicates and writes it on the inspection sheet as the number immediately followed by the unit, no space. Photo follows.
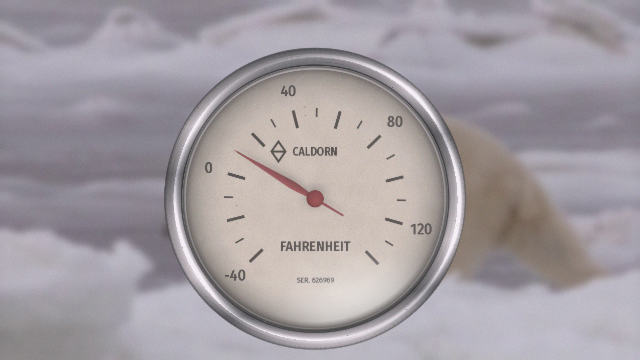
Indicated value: 10°F
